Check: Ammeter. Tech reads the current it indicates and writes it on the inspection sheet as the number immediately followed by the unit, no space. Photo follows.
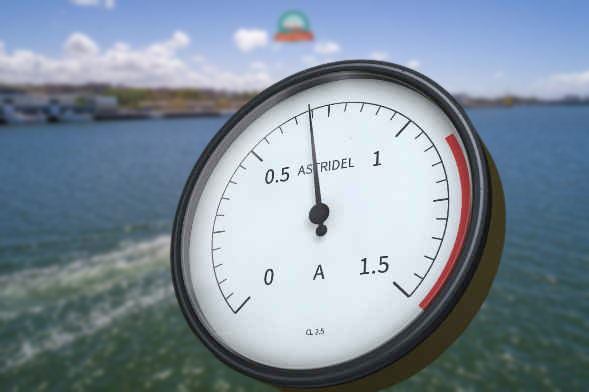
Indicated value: 0.7A
